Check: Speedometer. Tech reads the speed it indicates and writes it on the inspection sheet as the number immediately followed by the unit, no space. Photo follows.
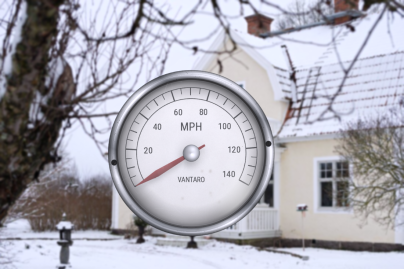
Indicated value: 0mph
